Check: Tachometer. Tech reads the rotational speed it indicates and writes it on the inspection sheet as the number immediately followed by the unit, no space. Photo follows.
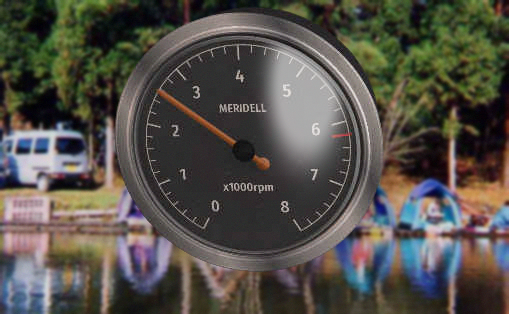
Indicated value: 2600rpm
